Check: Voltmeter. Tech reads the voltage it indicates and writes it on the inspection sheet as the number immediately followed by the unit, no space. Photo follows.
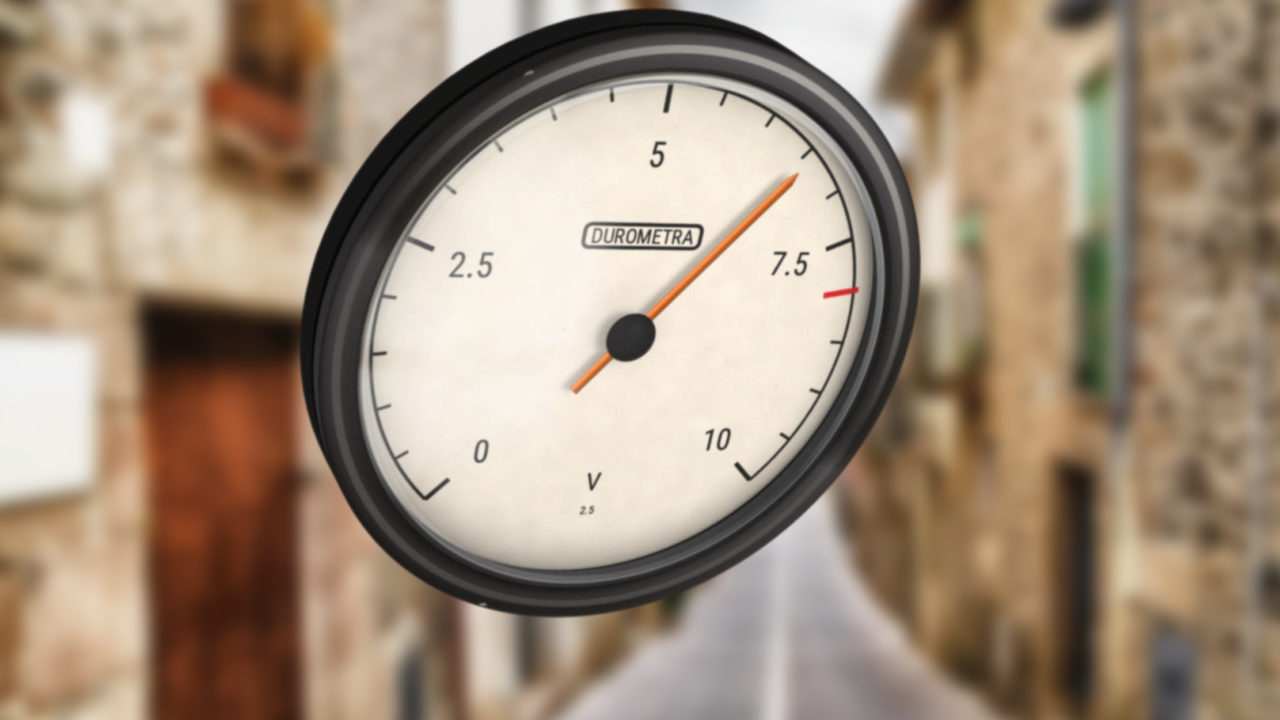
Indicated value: 6.5V
